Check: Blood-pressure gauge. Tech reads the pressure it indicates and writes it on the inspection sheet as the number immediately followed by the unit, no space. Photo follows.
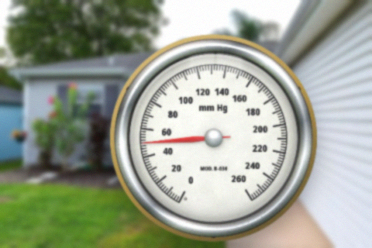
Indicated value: 50mmHg
